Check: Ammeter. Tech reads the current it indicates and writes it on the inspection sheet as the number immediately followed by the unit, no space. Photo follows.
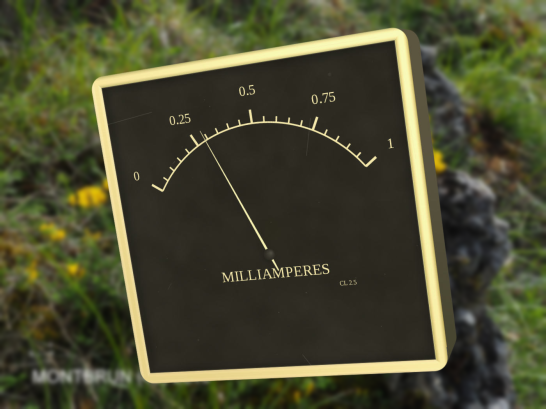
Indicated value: 0.3mA
